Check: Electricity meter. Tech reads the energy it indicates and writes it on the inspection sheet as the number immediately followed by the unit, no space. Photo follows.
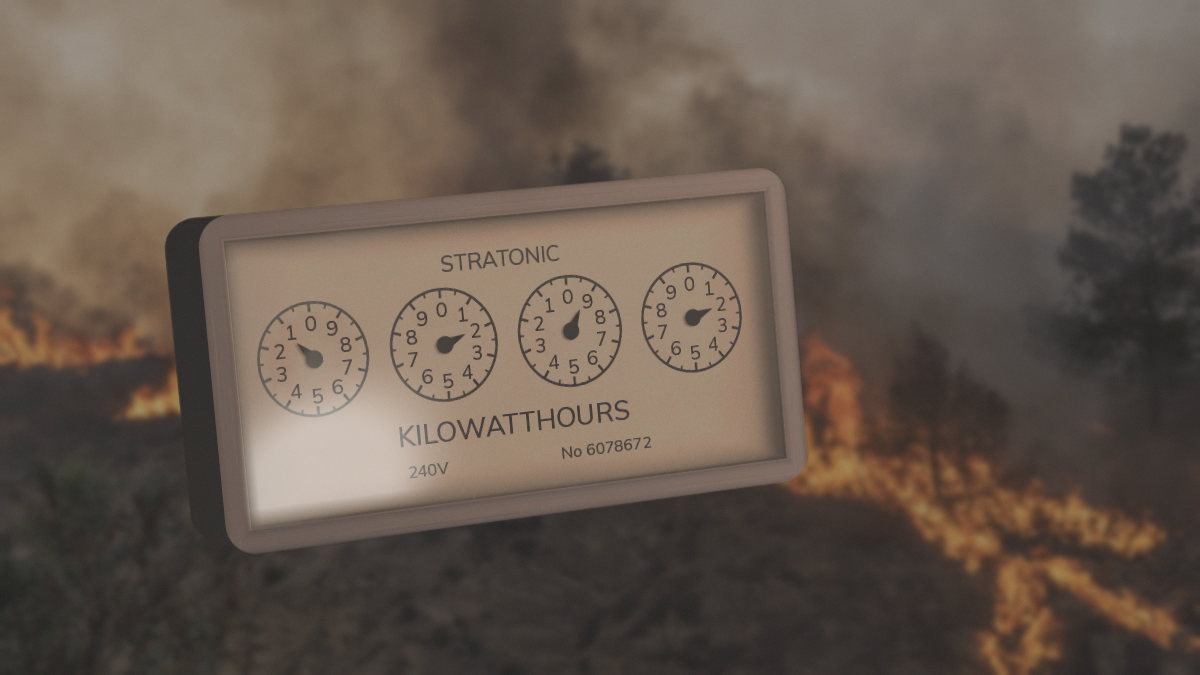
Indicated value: 1192kWh
